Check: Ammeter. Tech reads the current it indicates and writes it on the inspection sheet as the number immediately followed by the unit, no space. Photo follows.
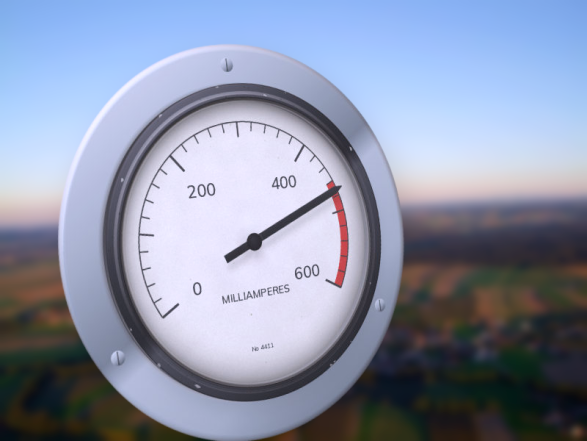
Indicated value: 470mA
